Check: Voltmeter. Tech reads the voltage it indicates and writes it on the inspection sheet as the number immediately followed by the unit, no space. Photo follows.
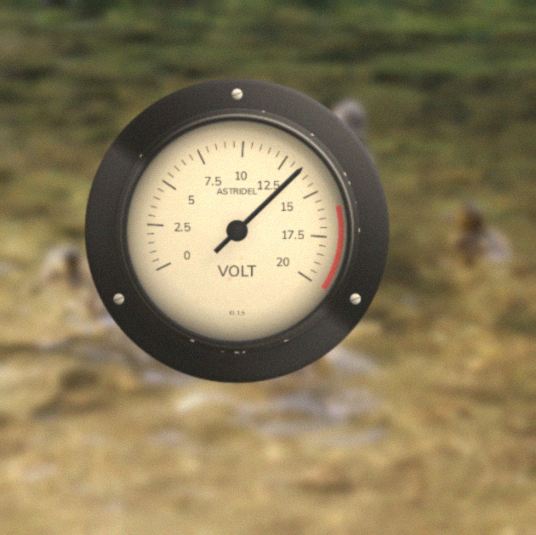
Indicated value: 13.5V
